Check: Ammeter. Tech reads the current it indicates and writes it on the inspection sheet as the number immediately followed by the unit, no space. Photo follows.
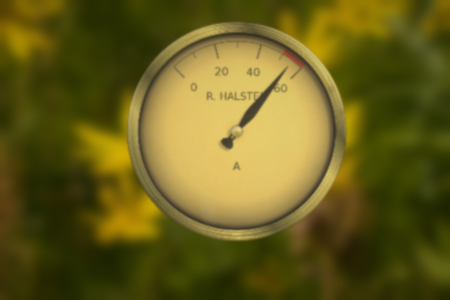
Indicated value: 55A
